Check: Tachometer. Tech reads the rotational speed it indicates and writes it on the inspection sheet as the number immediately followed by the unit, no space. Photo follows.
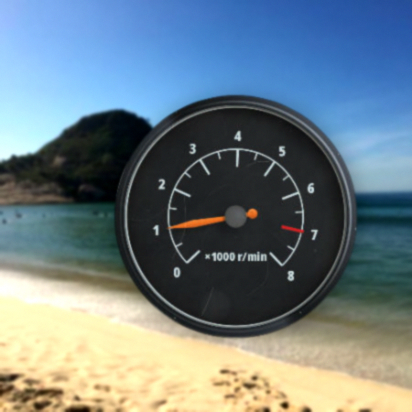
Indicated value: 1000rpm
